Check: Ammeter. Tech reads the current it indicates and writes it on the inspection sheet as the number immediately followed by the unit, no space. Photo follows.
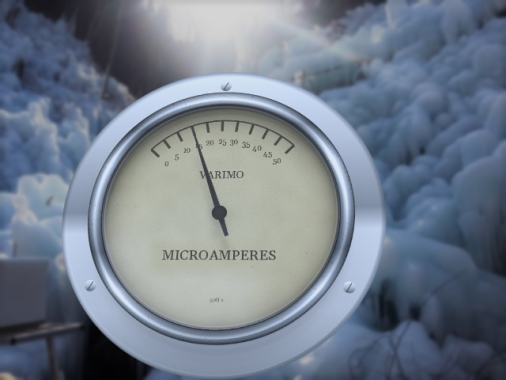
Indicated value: 15µA
